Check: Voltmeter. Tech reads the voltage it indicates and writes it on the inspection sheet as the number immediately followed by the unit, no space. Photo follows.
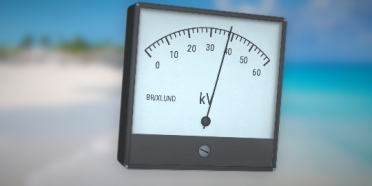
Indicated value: 38kV
